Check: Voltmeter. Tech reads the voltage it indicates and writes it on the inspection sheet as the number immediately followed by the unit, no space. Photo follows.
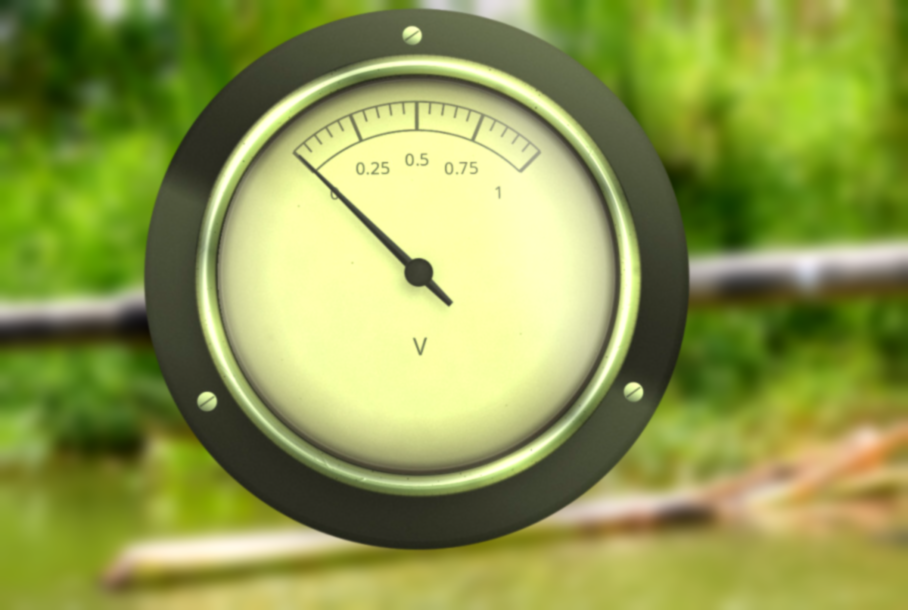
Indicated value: 0V
